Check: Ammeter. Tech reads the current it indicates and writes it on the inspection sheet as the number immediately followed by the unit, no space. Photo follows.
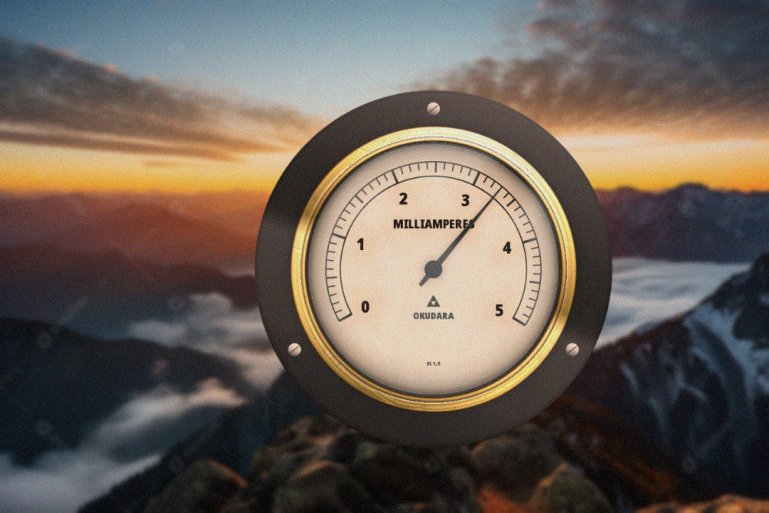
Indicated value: 3.3mA
